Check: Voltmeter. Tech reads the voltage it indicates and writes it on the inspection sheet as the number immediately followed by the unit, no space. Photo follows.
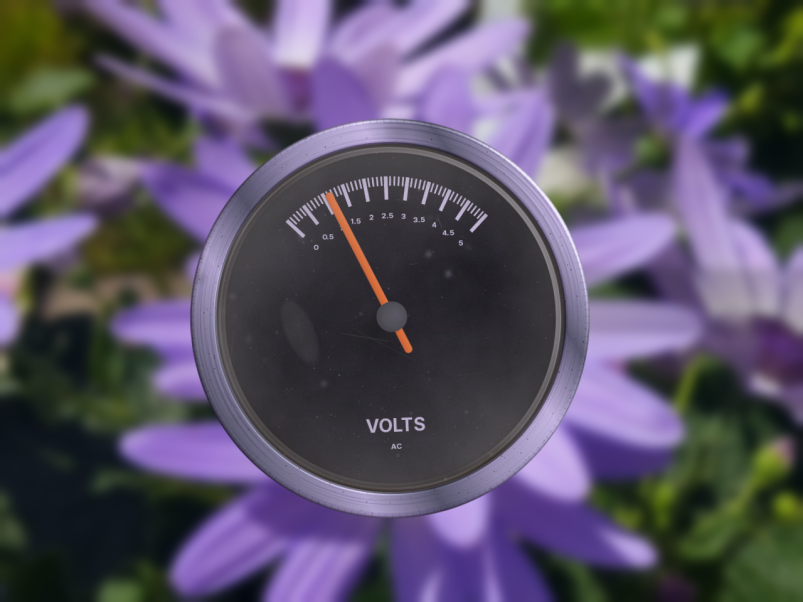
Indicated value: 1.1V
